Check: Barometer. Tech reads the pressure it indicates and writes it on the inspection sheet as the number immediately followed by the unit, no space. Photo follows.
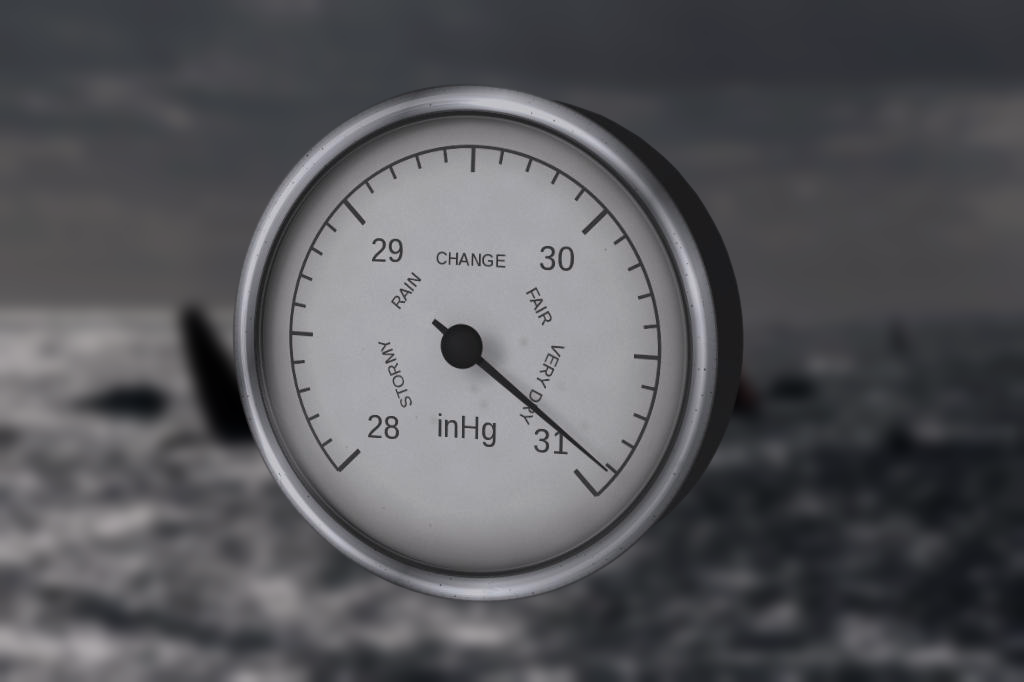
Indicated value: 30.9inHg
